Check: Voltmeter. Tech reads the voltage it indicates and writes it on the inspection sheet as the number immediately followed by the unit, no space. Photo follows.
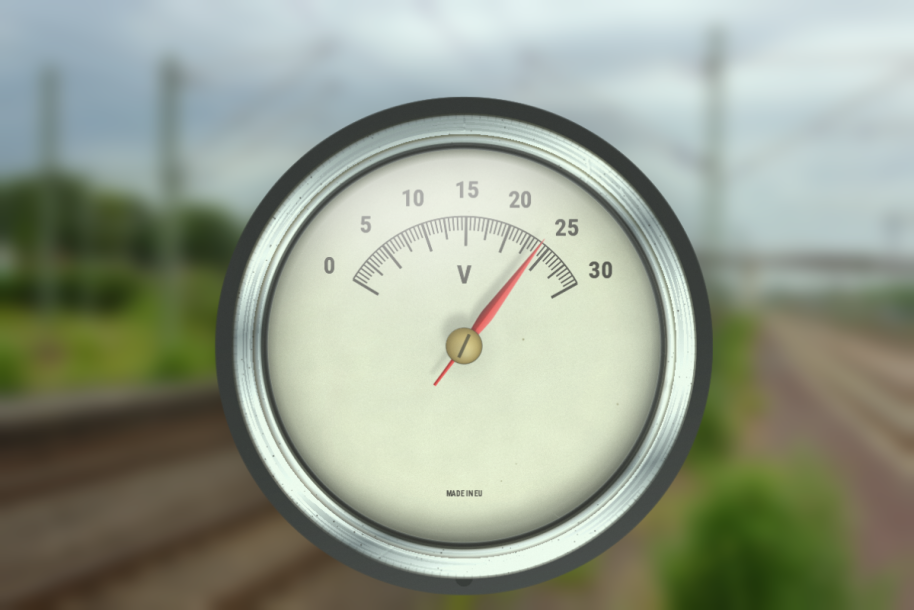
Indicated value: 24V
